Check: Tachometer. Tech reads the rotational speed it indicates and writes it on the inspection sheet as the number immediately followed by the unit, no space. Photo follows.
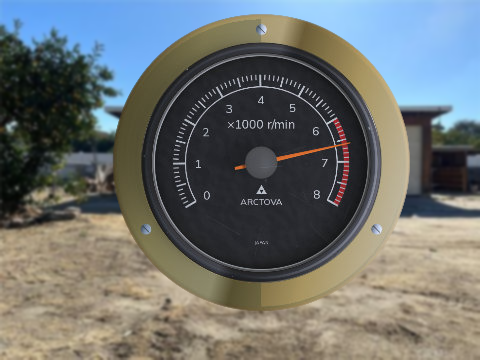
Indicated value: 6600rpm
